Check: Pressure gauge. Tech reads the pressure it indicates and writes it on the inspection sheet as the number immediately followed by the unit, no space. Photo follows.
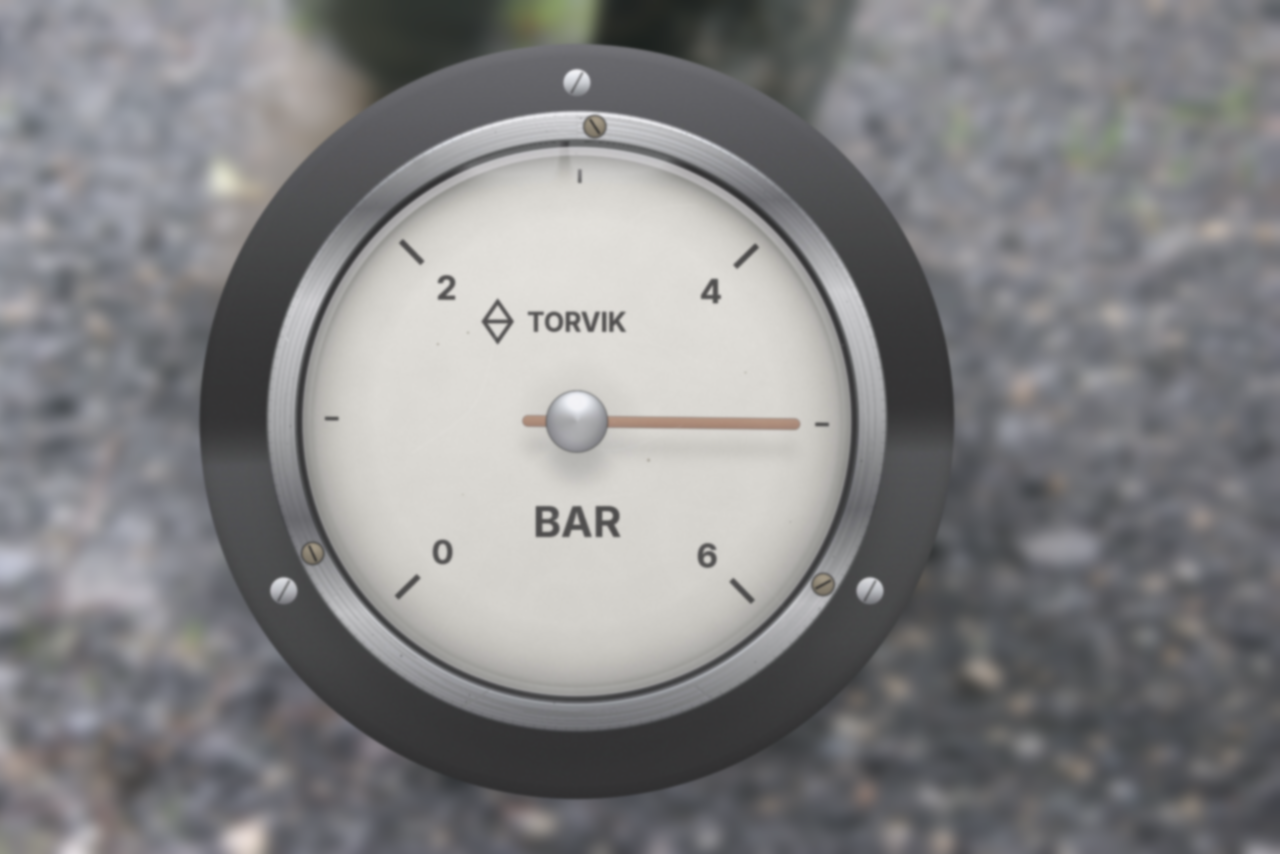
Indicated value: 5bar
